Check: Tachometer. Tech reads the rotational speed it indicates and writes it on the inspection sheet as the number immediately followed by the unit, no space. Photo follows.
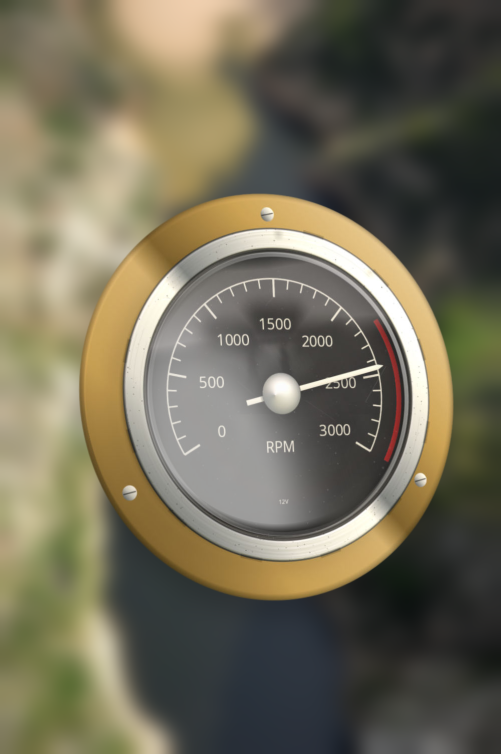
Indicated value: 2450rpm
